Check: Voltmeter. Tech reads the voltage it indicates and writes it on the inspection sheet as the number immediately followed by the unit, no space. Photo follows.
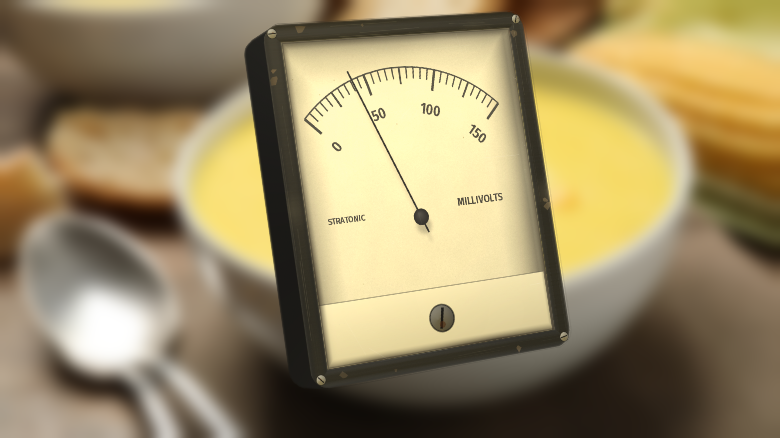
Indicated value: 40mV
